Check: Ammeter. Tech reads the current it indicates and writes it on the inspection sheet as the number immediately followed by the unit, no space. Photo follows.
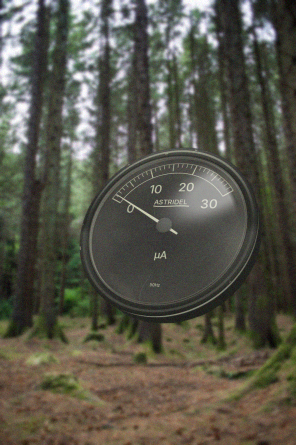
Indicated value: 1µA
